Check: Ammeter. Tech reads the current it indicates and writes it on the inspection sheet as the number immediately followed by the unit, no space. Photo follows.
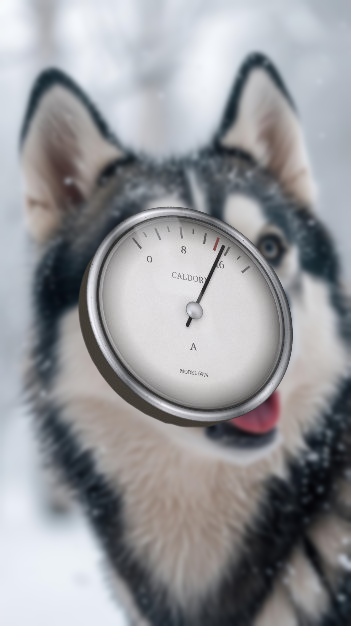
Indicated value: 15A
